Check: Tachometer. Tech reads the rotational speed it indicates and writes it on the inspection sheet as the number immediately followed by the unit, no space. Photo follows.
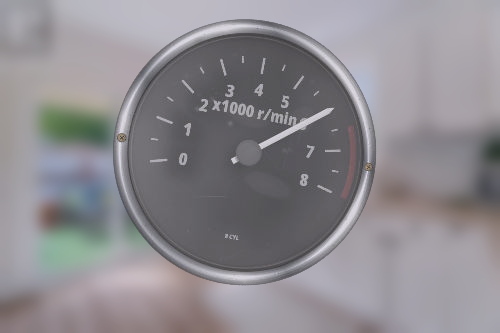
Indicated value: 6000rpm
